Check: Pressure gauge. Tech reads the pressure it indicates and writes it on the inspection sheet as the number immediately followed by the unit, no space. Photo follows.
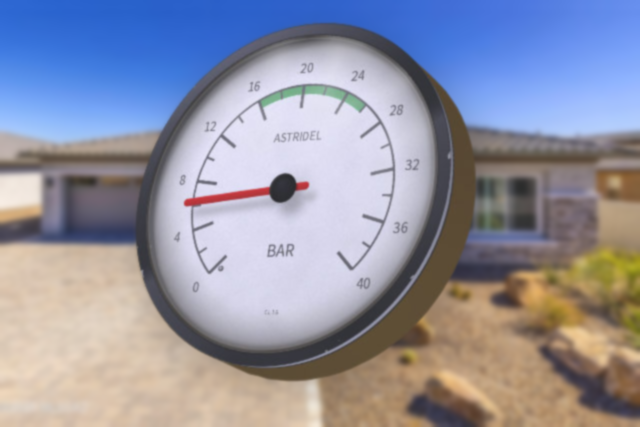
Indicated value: 6bar
